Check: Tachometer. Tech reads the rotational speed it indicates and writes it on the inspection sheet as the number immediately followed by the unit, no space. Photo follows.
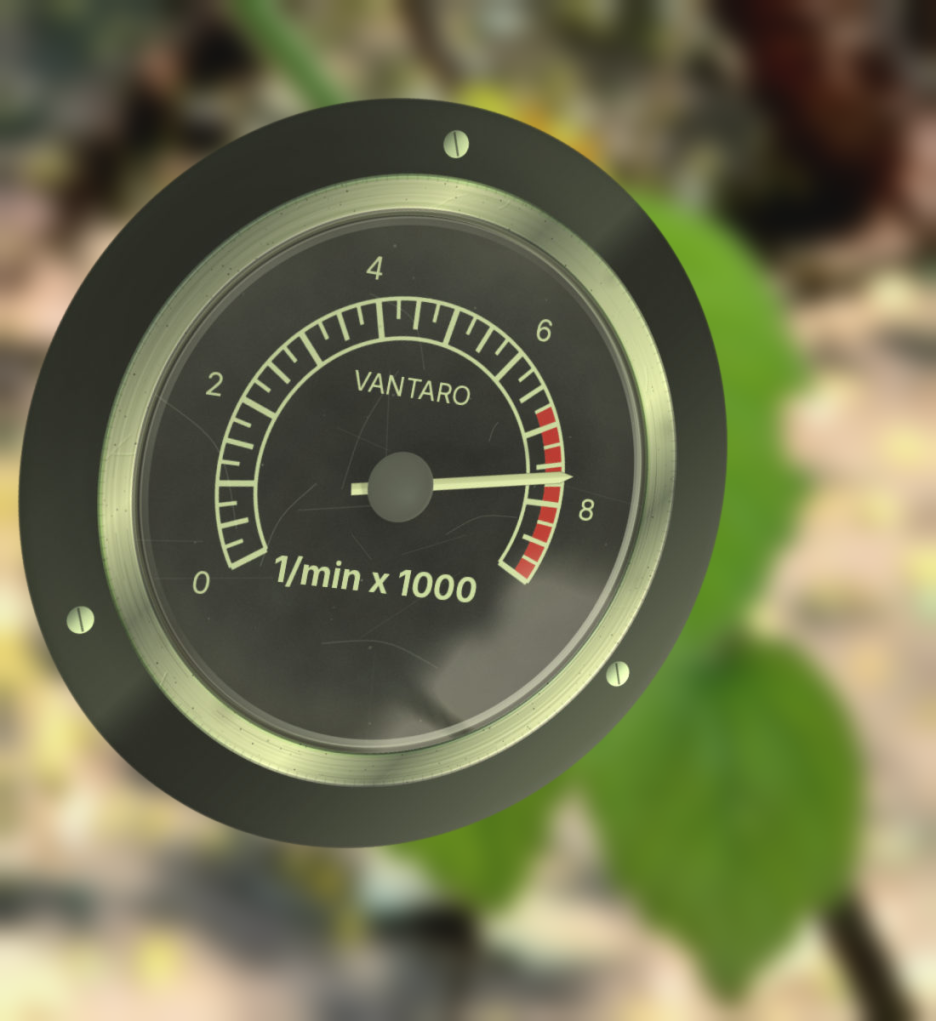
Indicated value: 7625rpm
